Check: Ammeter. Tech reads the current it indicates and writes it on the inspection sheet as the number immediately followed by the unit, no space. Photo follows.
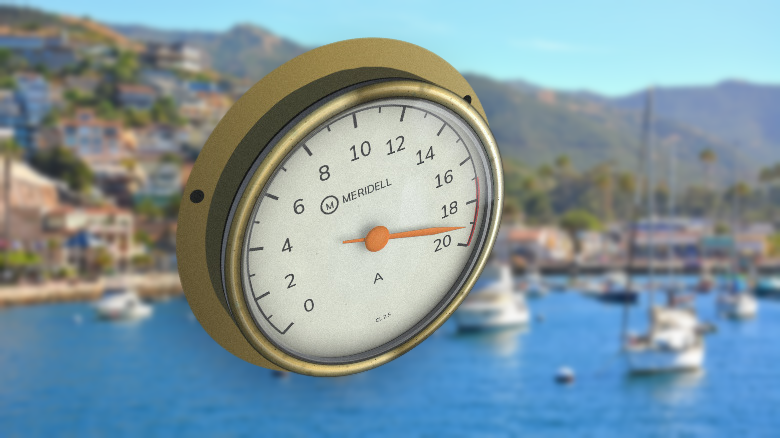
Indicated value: 19A
